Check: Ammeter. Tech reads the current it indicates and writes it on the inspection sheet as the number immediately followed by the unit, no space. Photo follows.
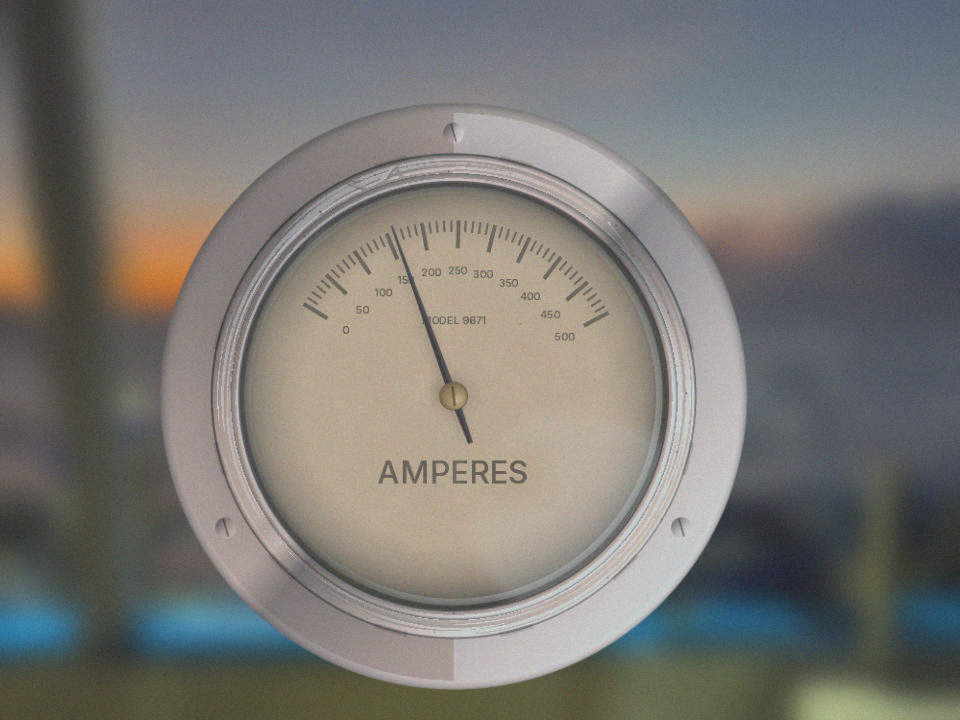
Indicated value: 160A
